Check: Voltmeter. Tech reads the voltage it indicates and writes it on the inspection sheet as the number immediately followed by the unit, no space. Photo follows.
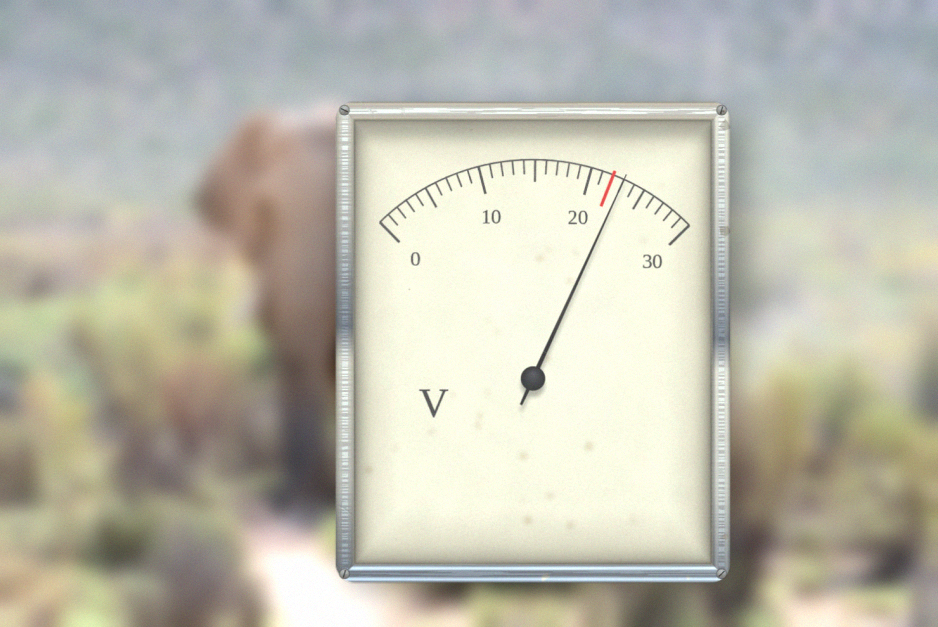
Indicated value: 23V
